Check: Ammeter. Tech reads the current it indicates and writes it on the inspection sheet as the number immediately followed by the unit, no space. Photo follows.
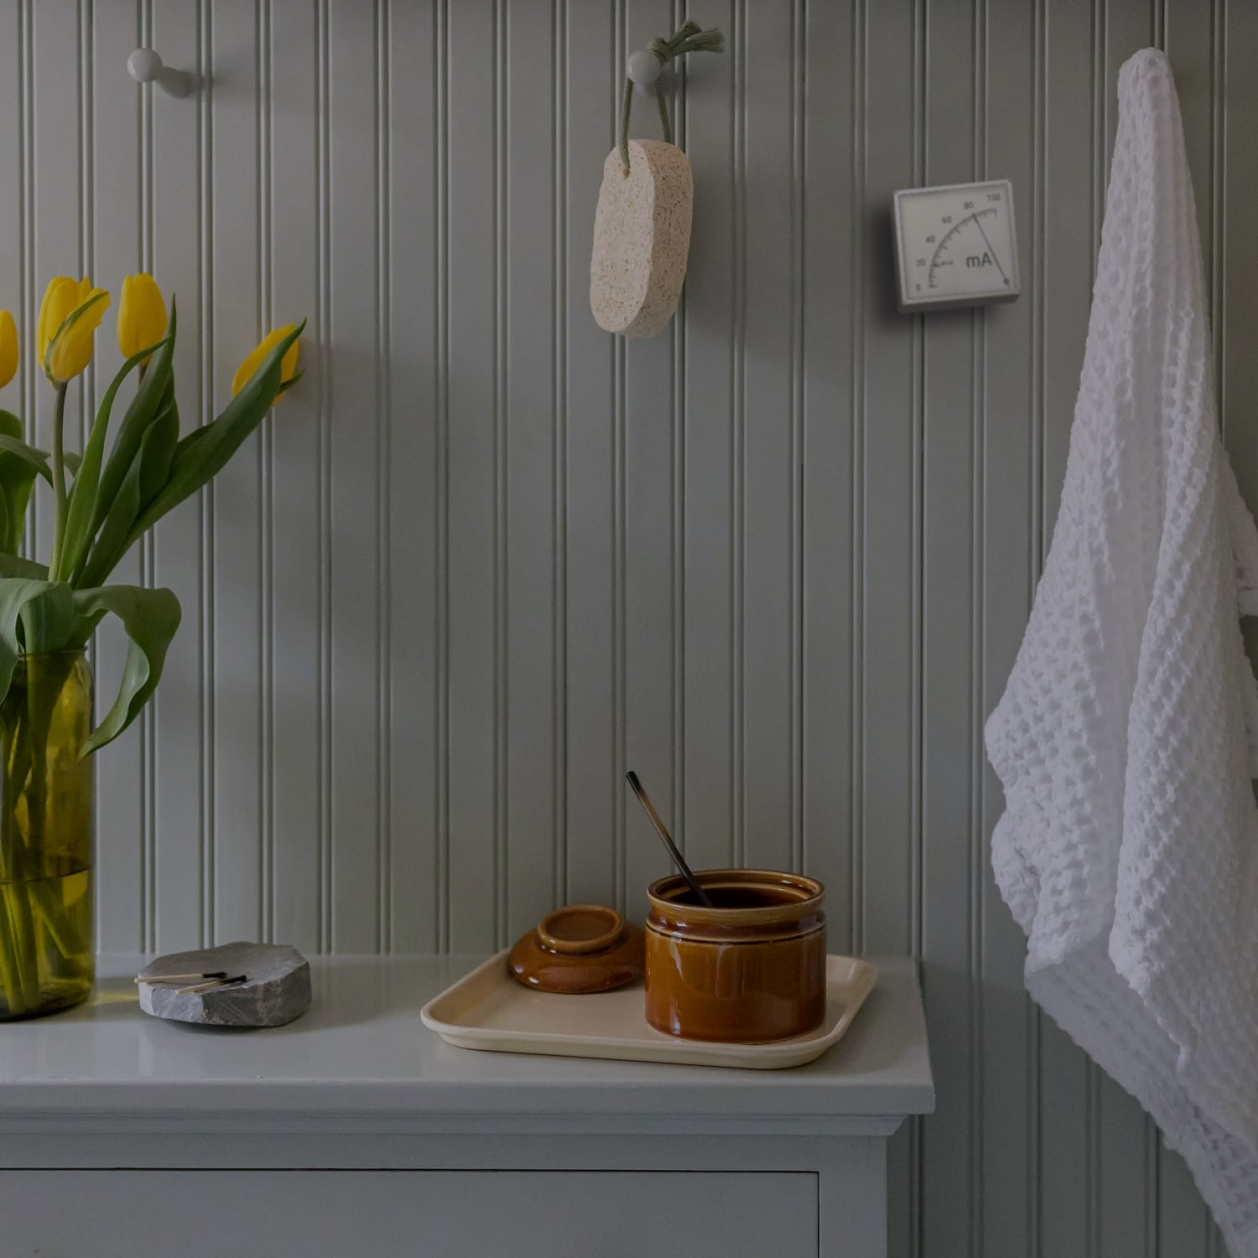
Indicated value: 80mA
